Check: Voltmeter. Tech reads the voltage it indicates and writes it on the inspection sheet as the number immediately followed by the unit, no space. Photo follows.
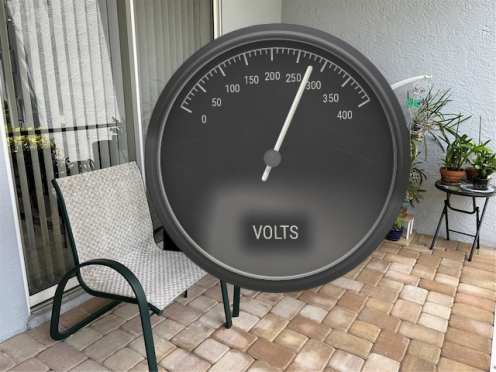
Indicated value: 280V
